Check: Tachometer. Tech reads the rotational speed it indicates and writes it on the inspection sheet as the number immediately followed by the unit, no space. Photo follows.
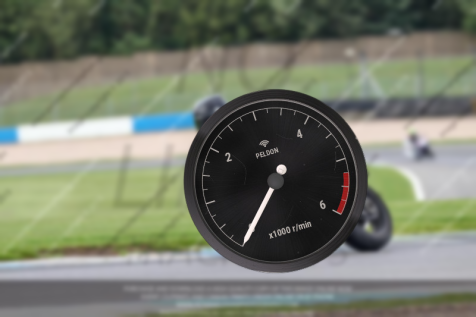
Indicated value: 0rpm
